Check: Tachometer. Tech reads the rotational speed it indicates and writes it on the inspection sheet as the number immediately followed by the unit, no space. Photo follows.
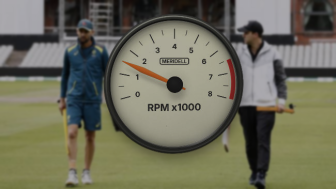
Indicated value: 1500rpm
